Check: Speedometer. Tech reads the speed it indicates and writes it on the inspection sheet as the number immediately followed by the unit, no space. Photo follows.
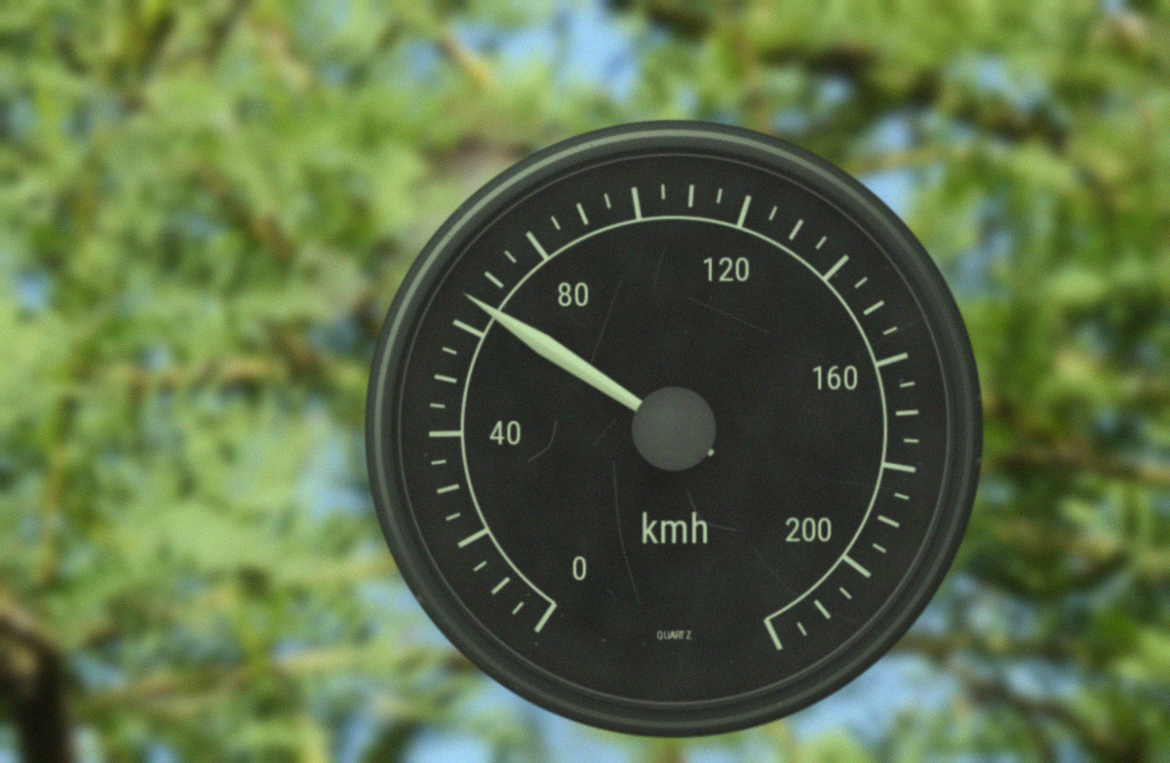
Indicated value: 65km/h
